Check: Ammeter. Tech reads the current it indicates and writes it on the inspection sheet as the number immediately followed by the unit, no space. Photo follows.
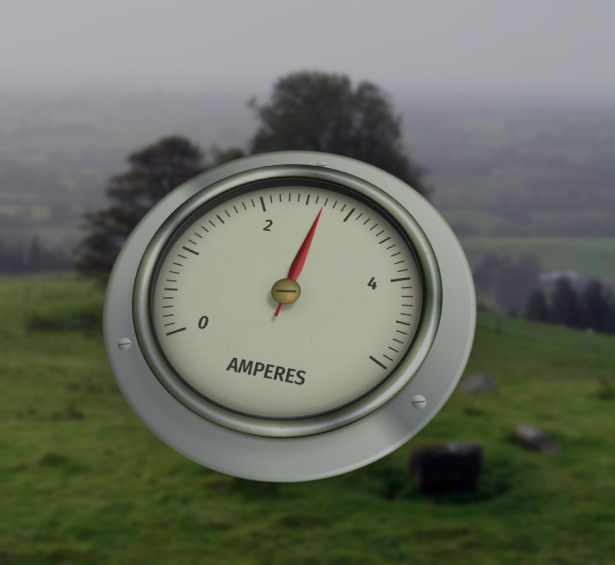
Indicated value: 2.7A
